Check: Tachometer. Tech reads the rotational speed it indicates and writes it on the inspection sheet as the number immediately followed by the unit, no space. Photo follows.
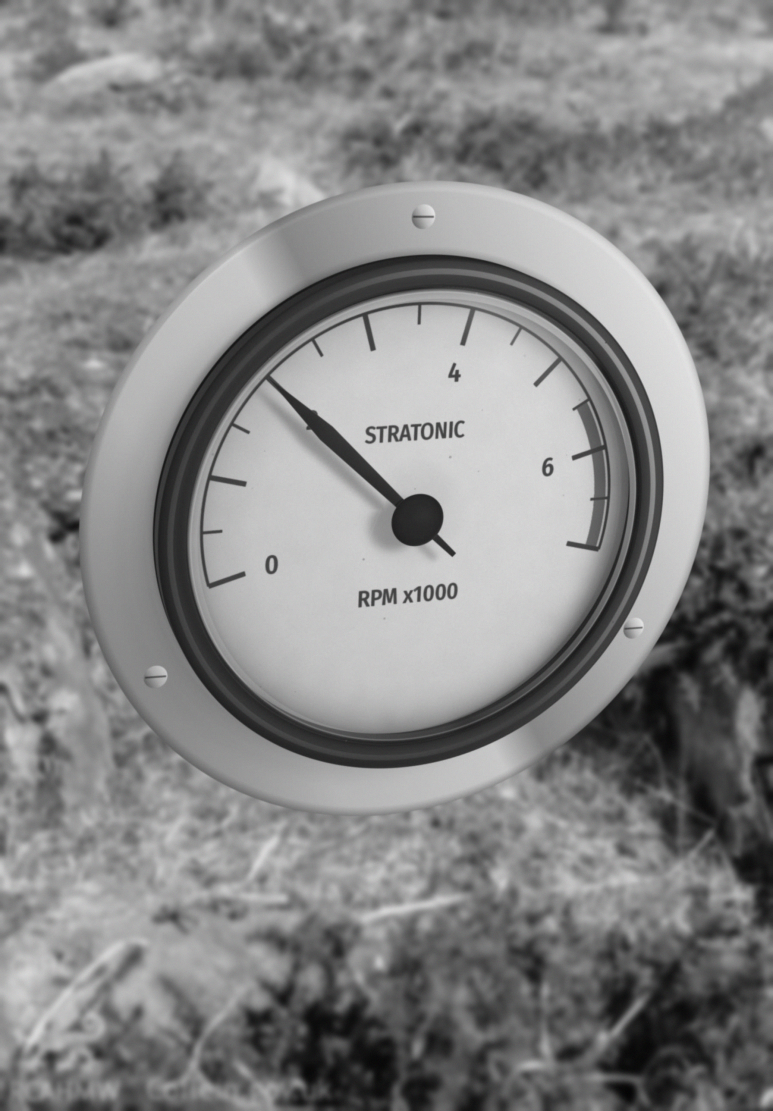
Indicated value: 2000rpm
